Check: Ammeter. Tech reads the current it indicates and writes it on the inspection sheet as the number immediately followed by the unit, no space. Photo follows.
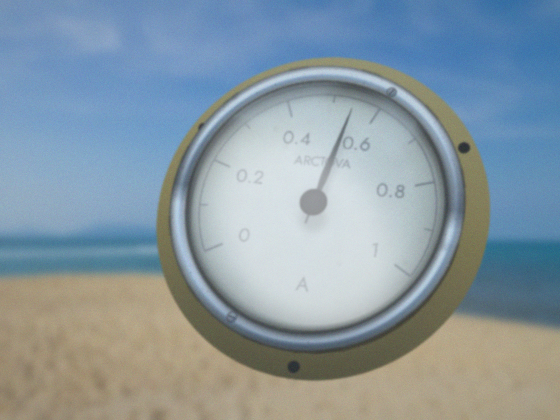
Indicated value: 0.55A
